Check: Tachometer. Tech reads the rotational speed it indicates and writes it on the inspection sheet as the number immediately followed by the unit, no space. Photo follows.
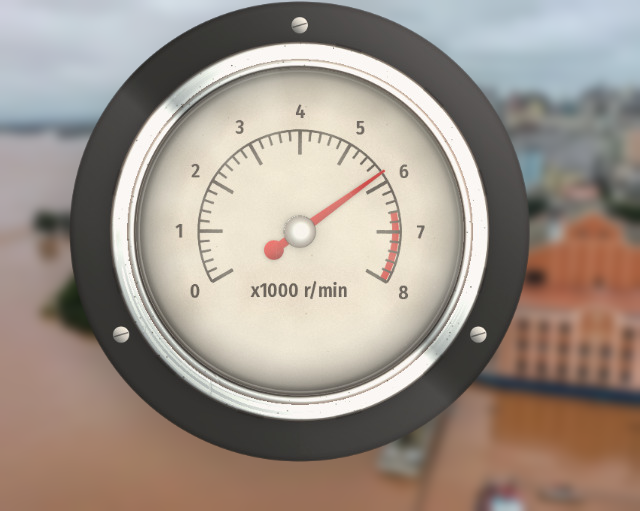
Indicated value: 5800rpm
